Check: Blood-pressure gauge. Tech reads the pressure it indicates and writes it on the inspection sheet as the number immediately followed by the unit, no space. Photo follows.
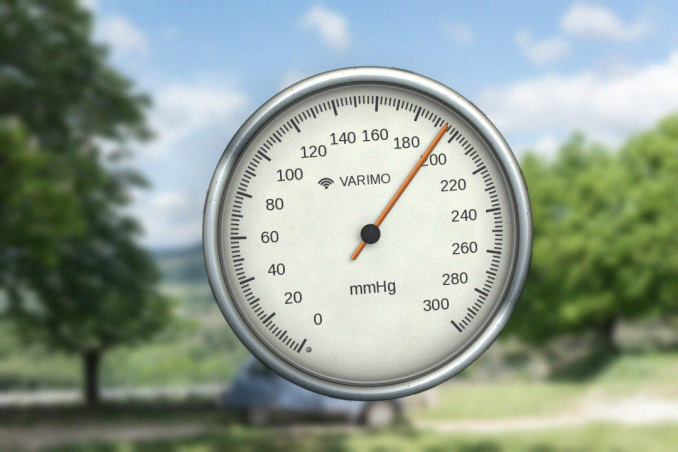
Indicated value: 194mmHg
